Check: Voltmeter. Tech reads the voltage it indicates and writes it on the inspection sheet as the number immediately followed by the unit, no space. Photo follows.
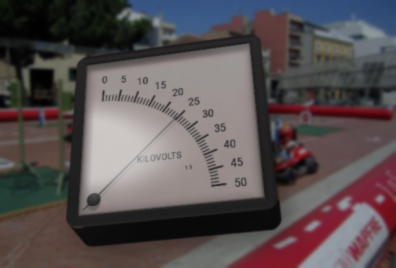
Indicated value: 25kV
